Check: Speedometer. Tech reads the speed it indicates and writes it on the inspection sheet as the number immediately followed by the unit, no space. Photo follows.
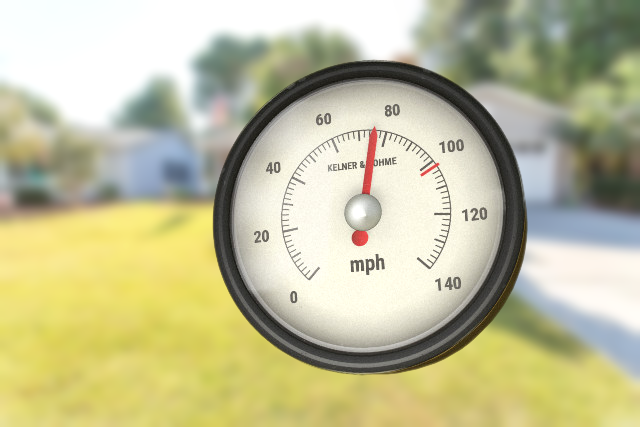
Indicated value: 76mph
